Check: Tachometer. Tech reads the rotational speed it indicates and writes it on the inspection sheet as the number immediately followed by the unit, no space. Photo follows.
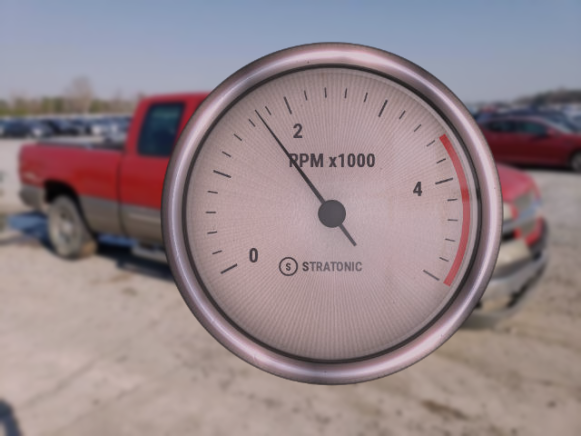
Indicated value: 1700rpm
